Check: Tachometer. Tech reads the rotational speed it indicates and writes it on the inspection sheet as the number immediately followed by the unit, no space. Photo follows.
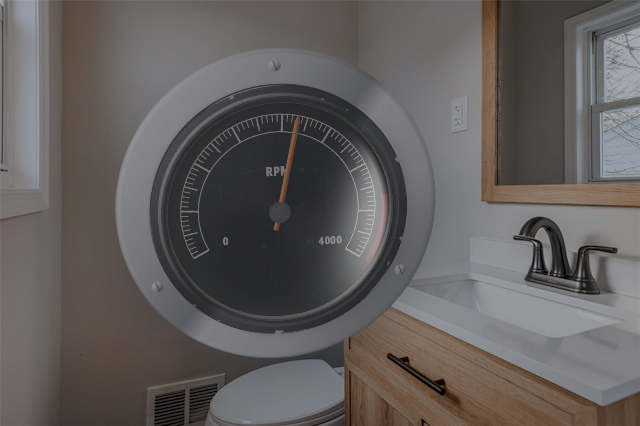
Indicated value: 2150rpm
